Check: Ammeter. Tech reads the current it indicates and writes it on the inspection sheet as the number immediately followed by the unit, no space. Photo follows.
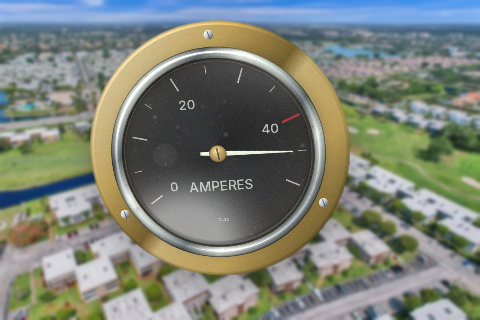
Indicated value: 45A
